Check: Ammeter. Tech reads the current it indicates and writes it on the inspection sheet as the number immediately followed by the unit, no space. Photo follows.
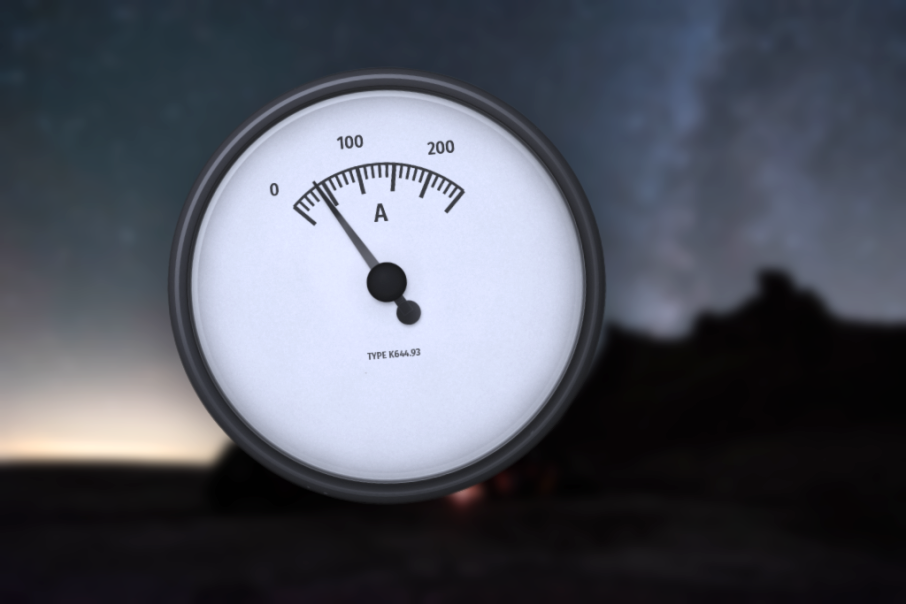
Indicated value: 40A
